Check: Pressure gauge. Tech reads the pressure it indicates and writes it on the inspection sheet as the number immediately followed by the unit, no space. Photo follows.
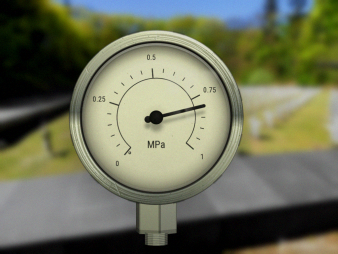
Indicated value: 0.8MPa
